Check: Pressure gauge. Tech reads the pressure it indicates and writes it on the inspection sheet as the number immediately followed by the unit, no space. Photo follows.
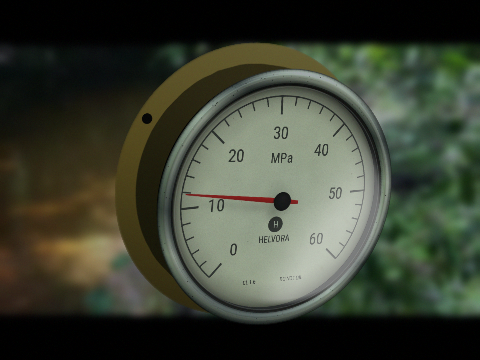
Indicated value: 12MPa
